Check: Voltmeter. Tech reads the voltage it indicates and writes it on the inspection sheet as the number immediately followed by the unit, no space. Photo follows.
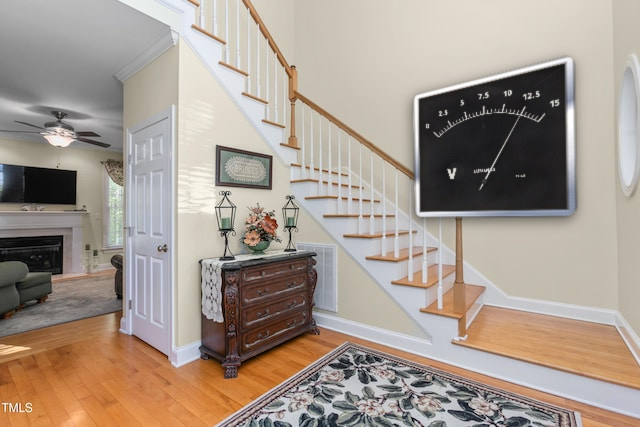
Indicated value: 12.5V
